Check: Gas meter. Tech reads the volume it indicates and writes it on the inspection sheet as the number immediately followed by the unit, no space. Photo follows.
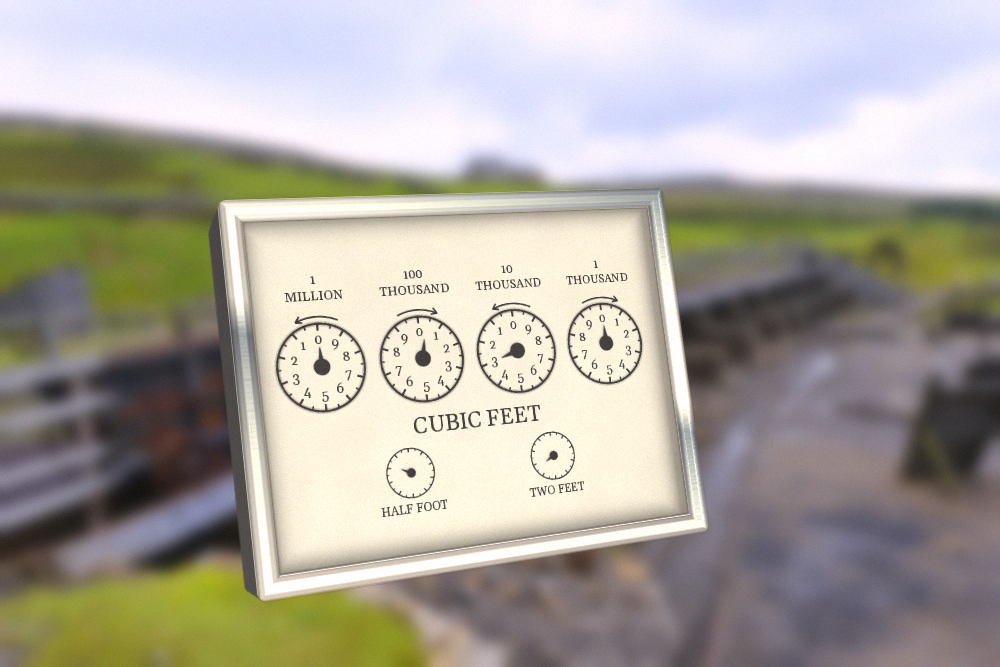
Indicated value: 3000ft³
